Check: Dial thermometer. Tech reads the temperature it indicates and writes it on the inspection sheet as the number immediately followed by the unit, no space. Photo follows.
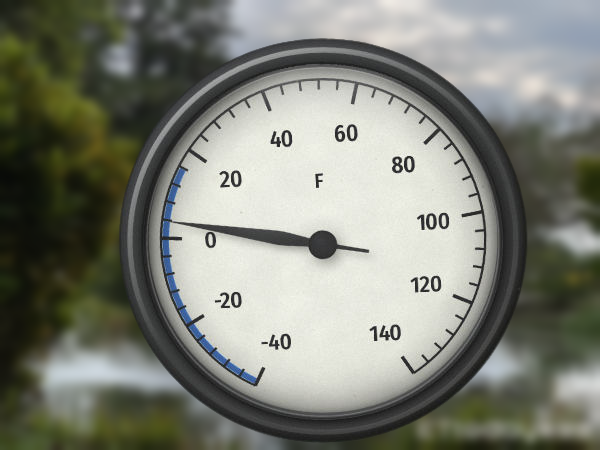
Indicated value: 4°F
